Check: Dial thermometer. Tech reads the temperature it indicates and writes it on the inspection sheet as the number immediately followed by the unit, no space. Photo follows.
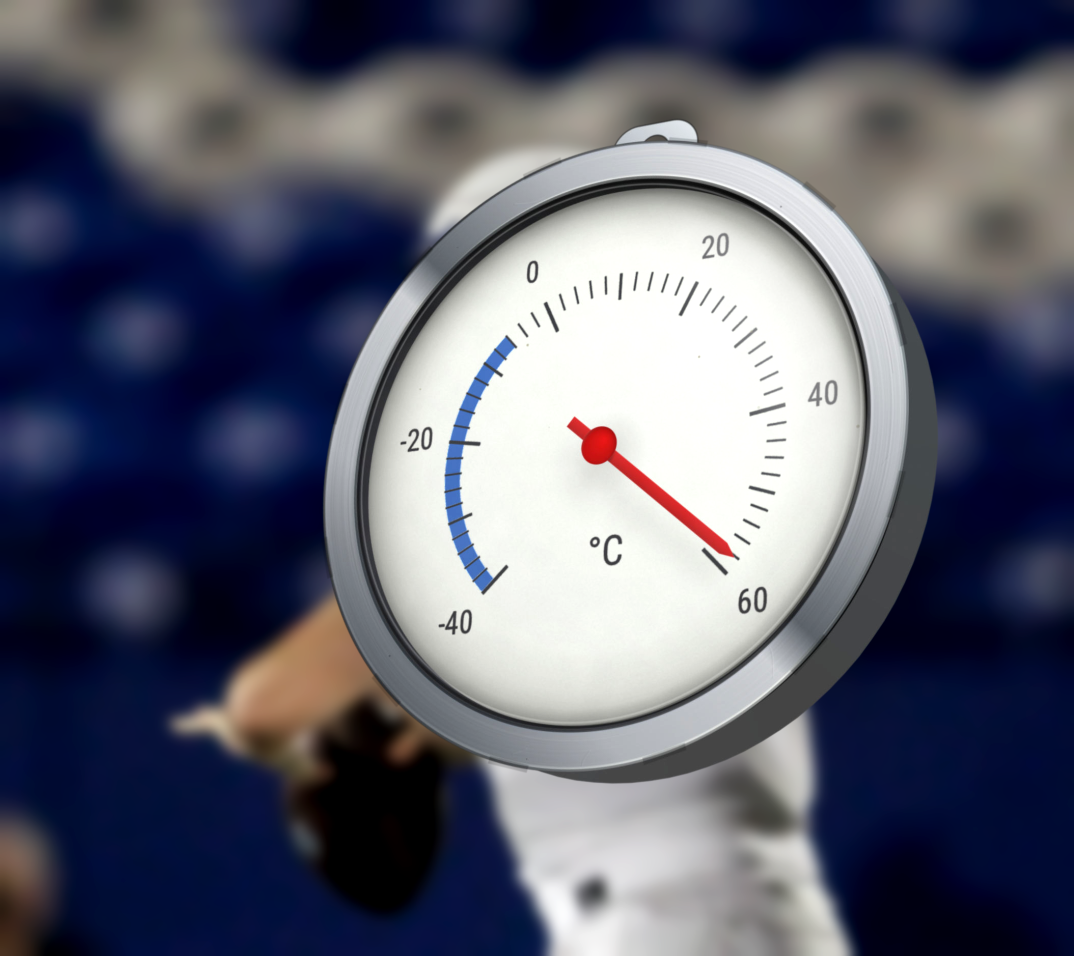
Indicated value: 58°C
